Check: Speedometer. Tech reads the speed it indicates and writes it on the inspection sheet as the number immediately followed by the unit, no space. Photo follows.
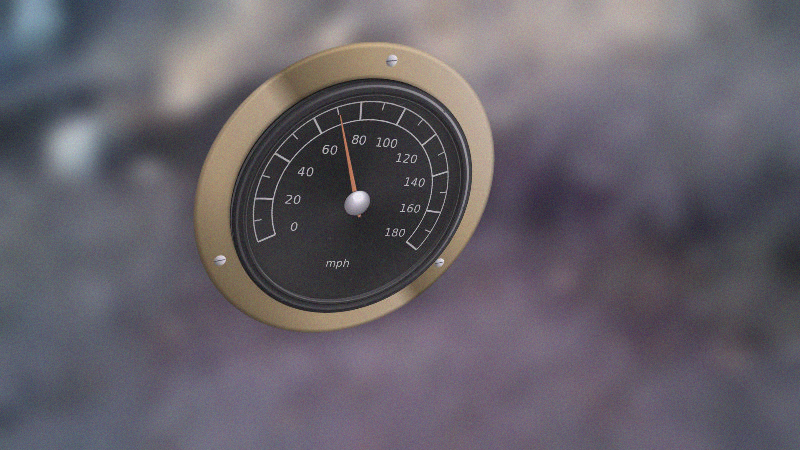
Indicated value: 70mph
